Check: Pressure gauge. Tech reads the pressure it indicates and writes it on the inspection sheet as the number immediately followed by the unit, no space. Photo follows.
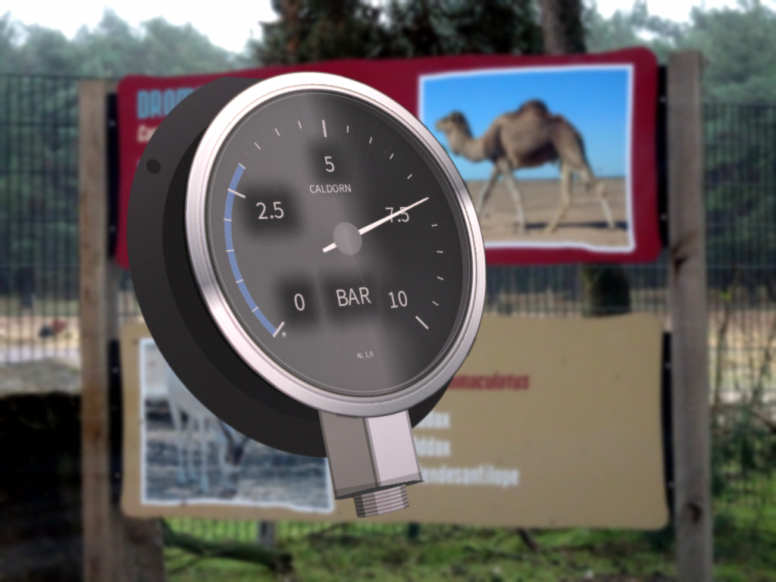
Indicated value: 7.5bar
